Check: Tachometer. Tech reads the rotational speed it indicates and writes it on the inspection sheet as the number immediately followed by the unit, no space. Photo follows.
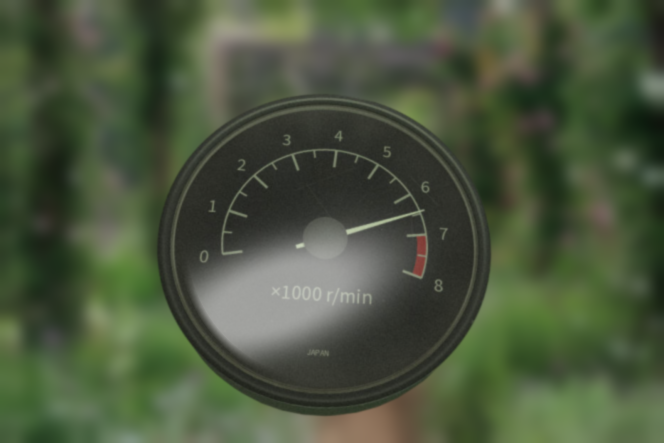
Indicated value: 6500rpm
